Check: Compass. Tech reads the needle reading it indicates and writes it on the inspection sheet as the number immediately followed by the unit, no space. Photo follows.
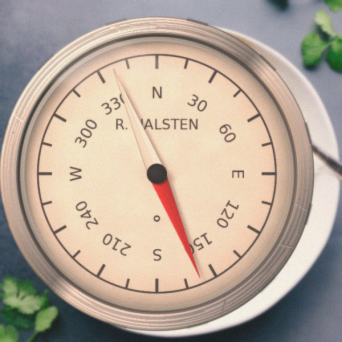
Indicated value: 157.5°
